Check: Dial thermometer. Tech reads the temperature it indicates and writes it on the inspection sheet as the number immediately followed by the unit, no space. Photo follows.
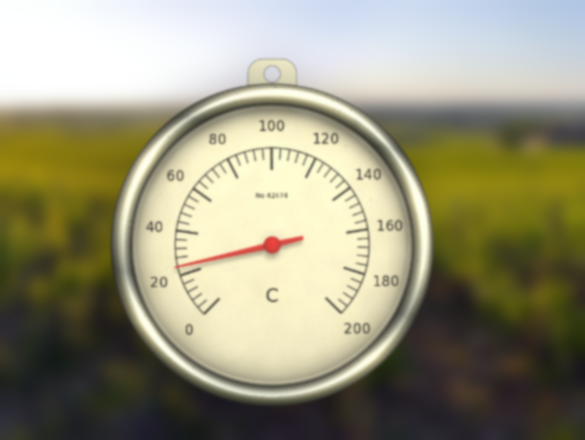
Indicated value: 24°C
